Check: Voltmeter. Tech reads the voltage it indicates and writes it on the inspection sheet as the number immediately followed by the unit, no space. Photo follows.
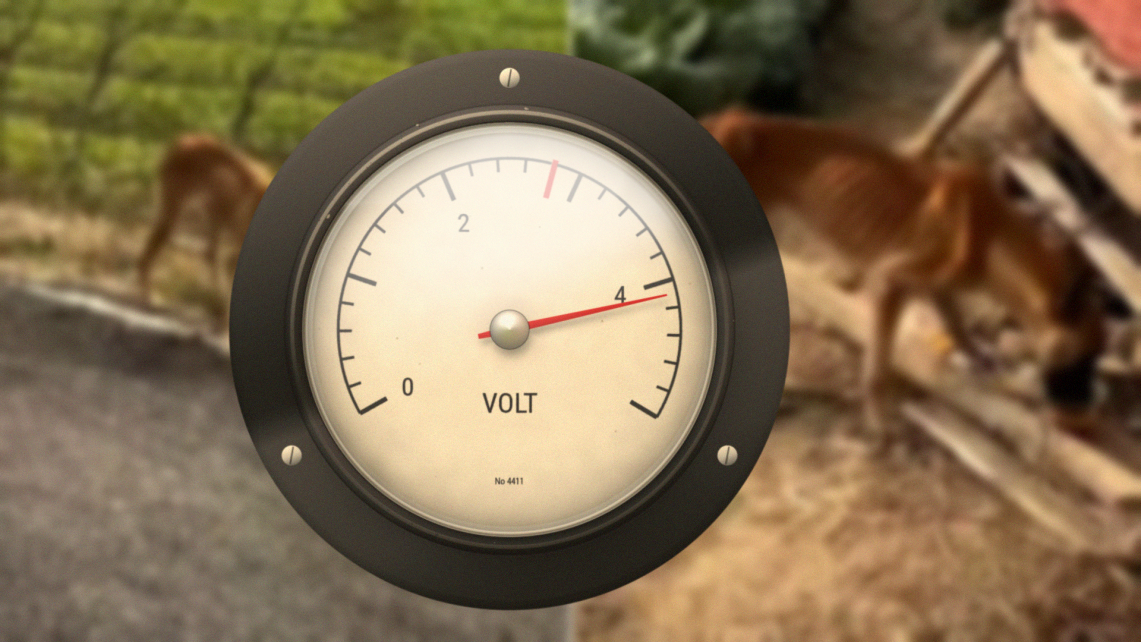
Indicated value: 4.1V
